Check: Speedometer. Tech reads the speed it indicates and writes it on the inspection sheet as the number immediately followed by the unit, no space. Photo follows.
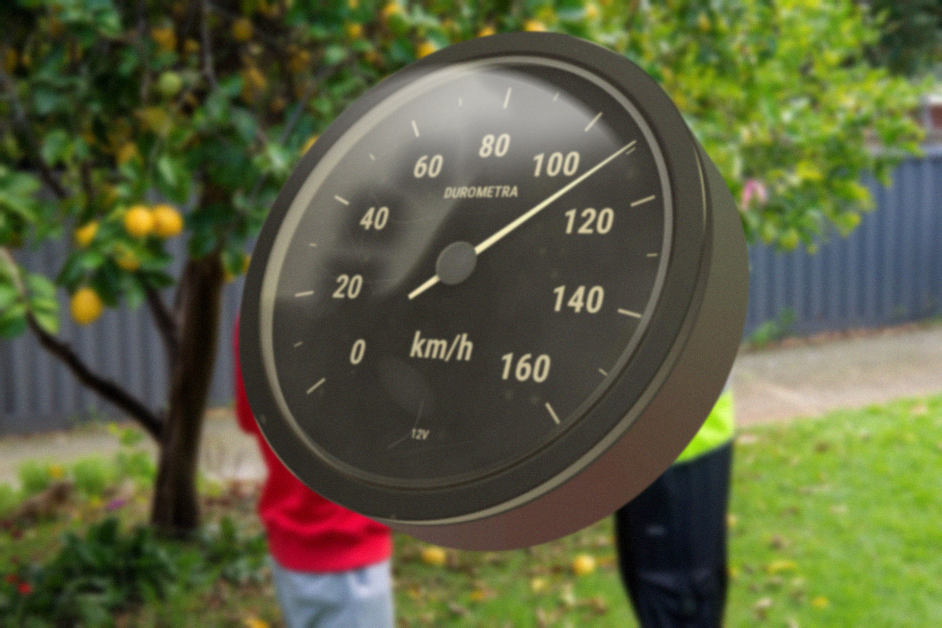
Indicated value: 110km/h
